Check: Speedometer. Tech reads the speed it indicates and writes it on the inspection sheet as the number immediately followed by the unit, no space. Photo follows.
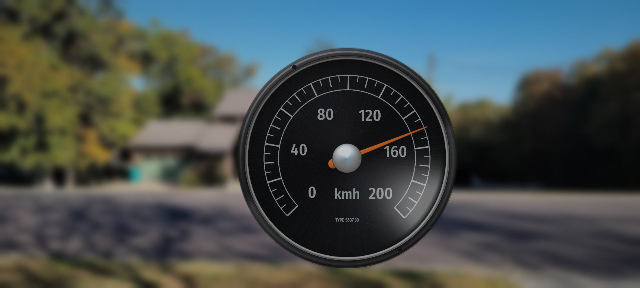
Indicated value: 150km/h
